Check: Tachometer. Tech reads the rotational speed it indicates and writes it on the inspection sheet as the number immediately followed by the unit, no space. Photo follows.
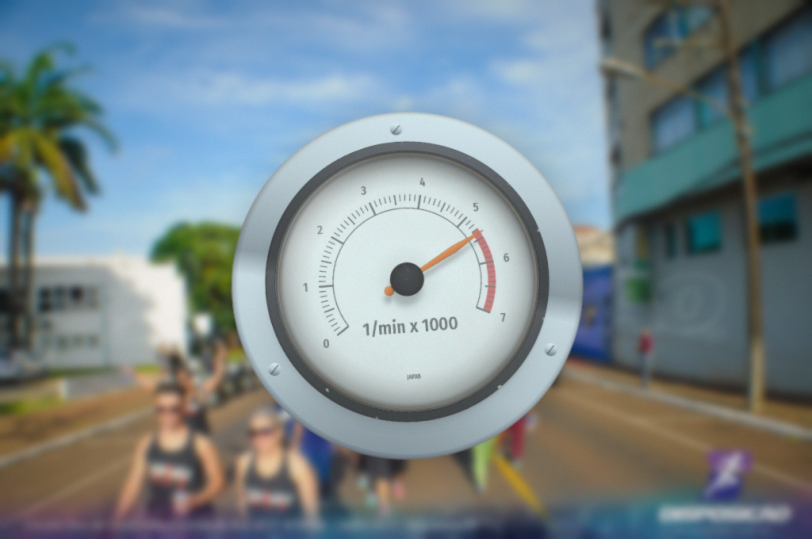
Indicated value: 5400rpm
